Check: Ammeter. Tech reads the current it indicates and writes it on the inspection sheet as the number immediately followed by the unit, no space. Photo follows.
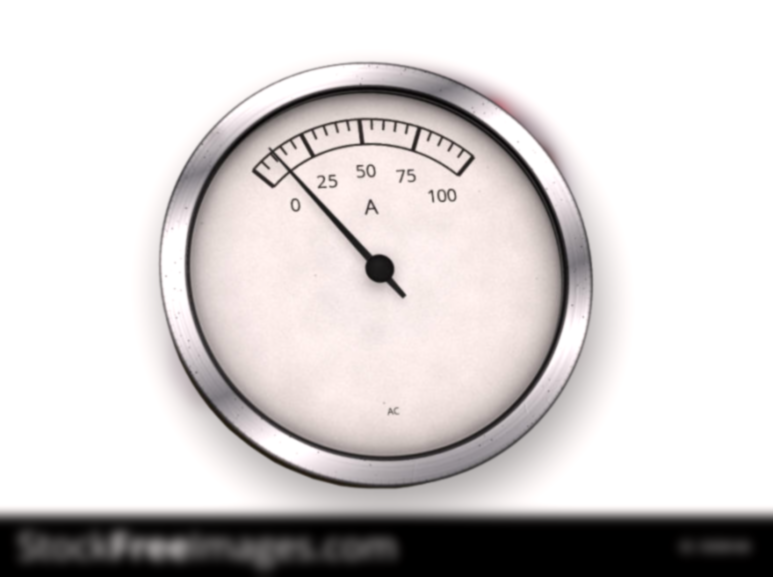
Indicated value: 10A
